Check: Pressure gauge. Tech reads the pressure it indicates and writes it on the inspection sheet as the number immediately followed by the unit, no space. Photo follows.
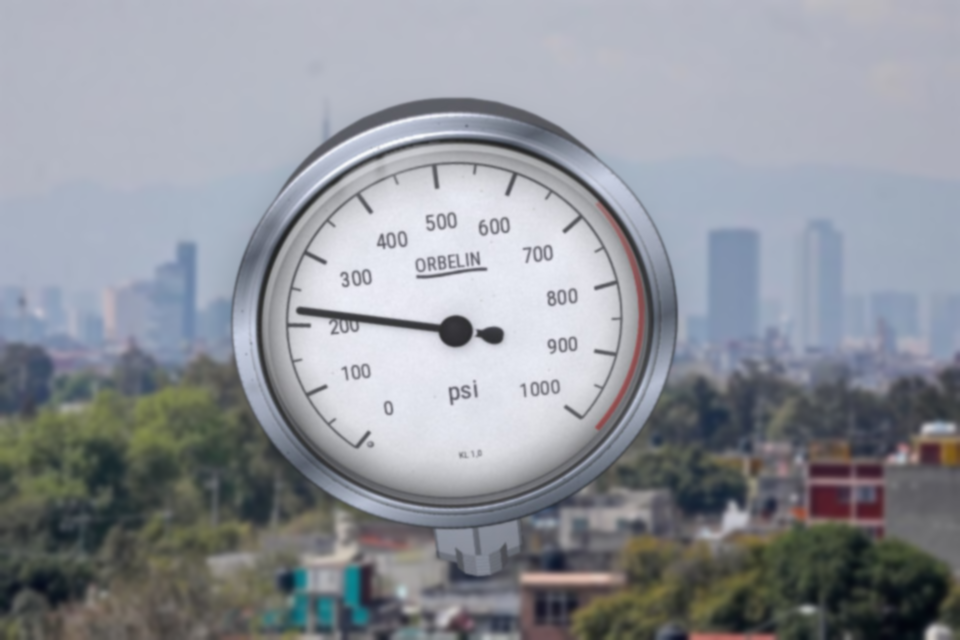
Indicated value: 225psi
